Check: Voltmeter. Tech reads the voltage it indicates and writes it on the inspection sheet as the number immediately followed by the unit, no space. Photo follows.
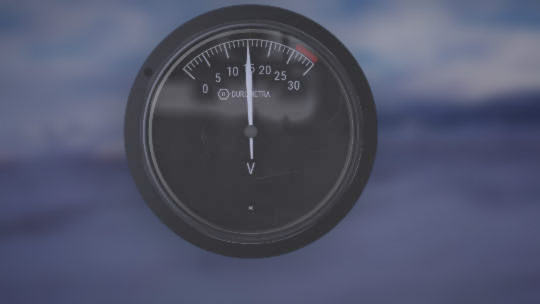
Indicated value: 15V
